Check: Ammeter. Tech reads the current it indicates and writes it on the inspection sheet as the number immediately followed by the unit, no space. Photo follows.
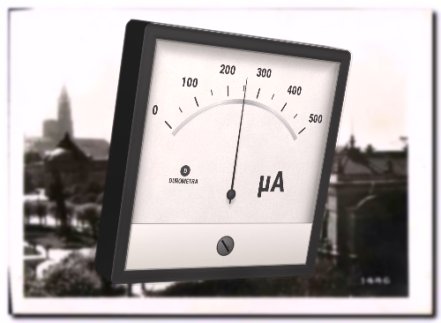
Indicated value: 250µA
